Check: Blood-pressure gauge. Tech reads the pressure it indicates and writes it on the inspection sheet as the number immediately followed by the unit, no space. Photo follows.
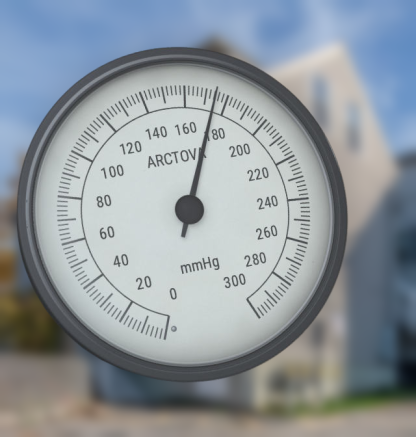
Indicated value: 174mmHg
